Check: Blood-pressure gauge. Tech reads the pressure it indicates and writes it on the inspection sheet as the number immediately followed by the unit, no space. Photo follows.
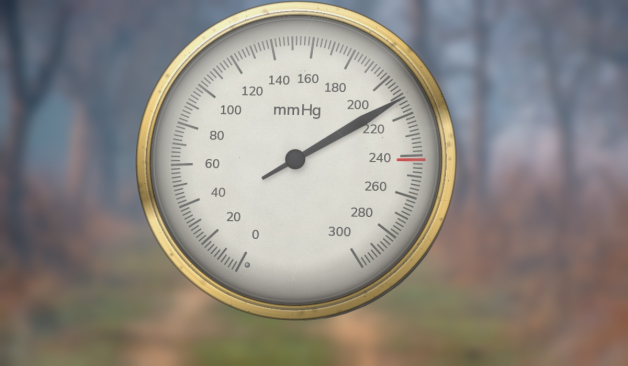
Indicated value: 212mmHg
